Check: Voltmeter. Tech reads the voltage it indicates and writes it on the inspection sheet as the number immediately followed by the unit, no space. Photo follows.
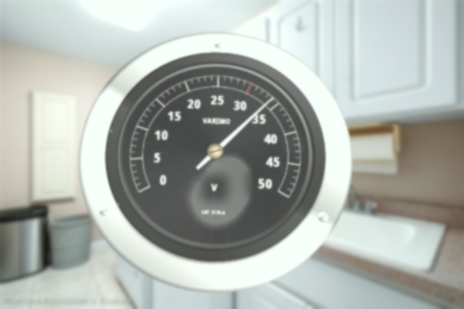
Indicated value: 34V
